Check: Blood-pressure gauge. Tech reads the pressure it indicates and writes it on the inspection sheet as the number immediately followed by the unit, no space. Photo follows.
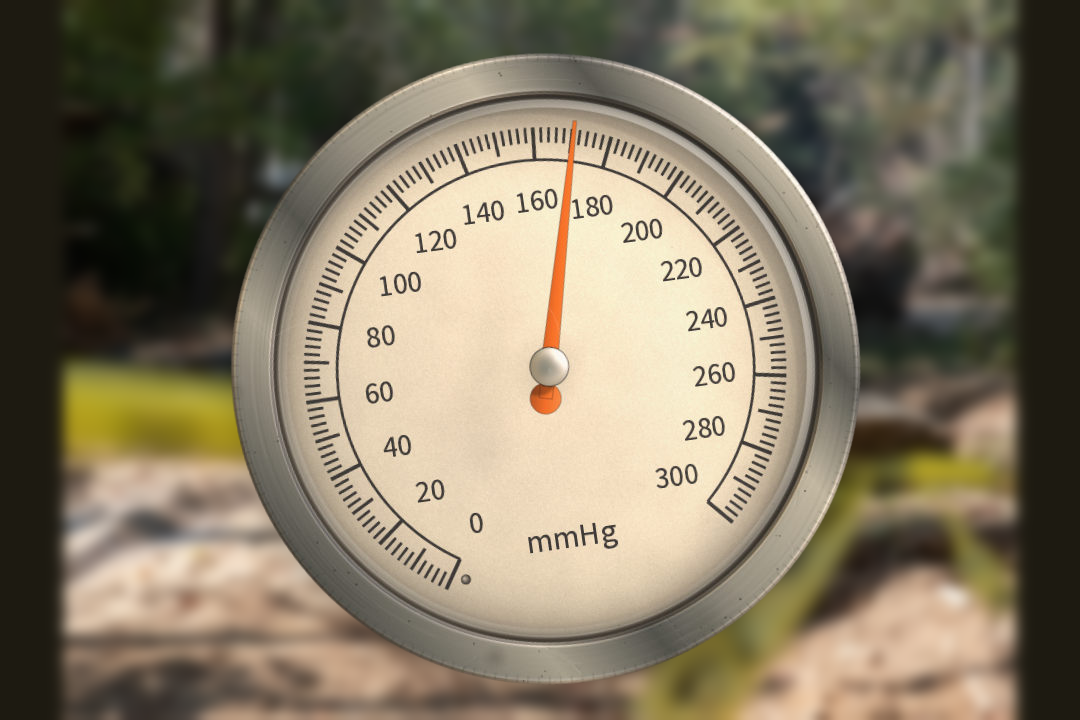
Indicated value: 170mmHg
